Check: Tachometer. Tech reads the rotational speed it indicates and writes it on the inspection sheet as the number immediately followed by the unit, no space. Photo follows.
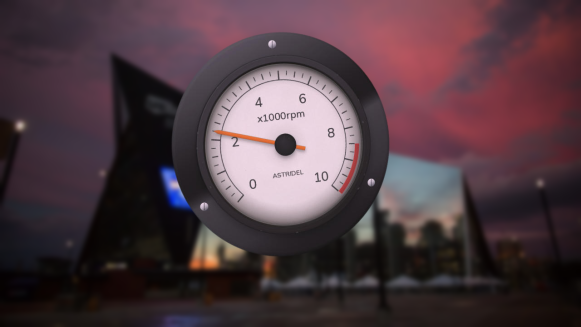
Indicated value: 2250rpm
